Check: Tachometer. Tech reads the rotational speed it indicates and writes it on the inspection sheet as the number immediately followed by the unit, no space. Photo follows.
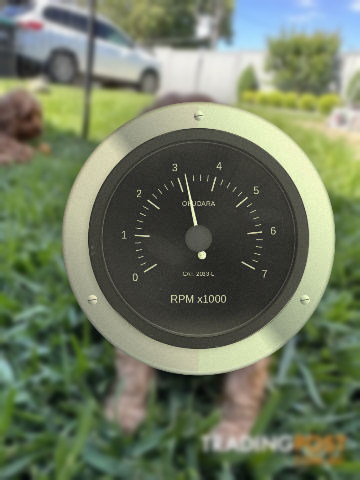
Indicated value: 3200rpm
